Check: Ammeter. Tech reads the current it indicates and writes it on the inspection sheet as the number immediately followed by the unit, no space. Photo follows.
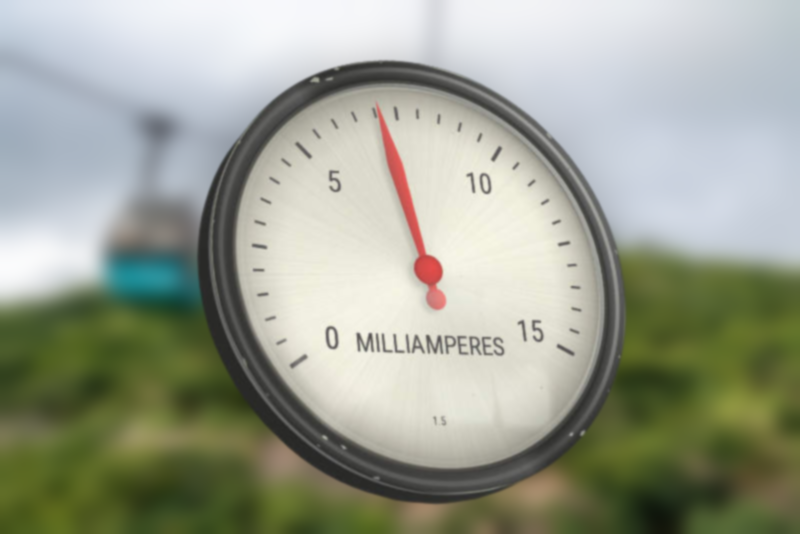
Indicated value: 7mA
